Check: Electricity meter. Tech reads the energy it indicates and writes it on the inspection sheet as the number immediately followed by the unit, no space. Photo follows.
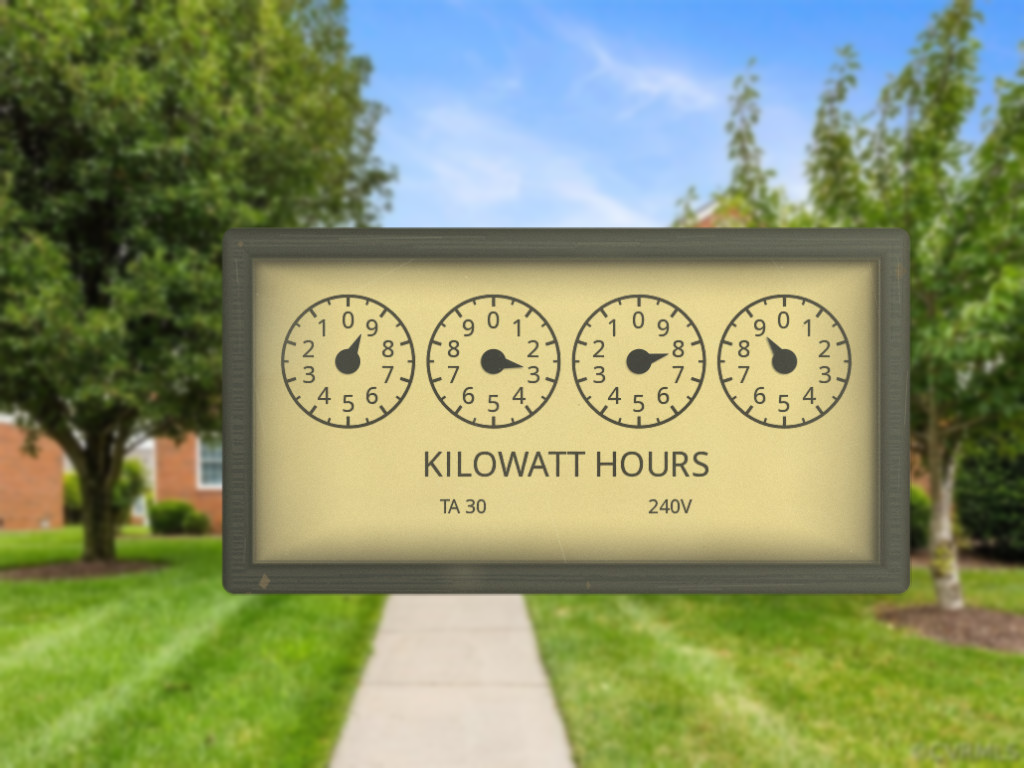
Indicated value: 9279kWh
